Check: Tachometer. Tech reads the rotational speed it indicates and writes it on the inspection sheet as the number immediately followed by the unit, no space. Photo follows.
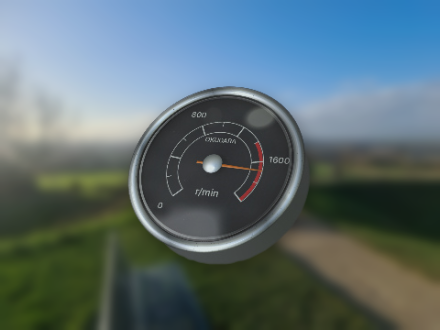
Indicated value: 1700rpm
